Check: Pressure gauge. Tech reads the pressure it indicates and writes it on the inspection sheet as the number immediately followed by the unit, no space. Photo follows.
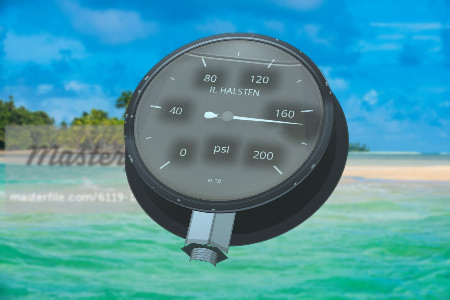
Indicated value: 170psi
